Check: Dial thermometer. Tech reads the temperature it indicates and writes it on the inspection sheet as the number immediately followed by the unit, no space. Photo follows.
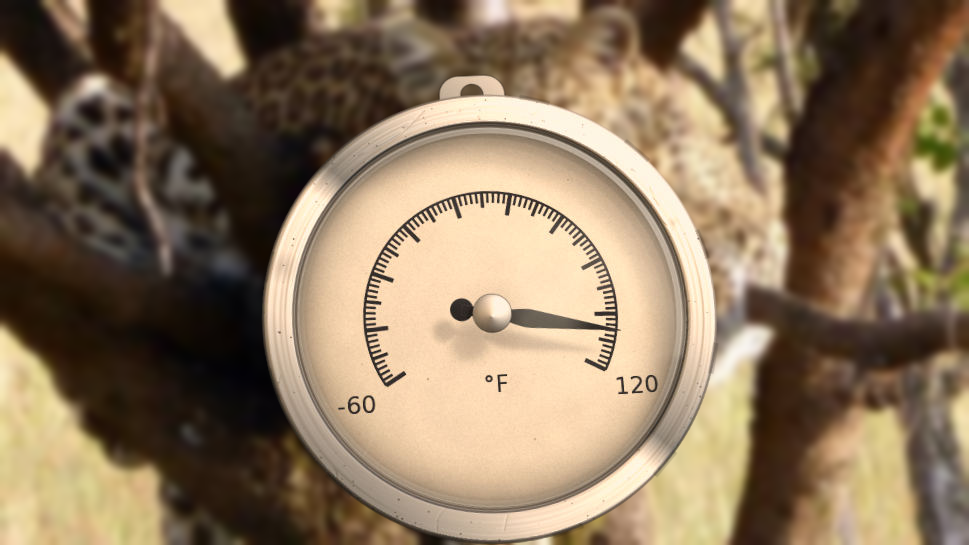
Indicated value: 106°F
